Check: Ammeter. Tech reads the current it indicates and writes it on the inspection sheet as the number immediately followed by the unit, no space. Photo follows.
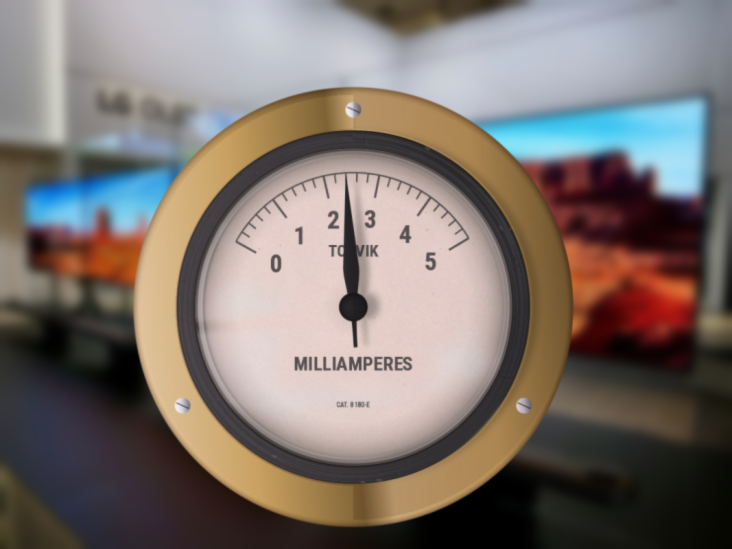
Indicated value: 2.4mA
